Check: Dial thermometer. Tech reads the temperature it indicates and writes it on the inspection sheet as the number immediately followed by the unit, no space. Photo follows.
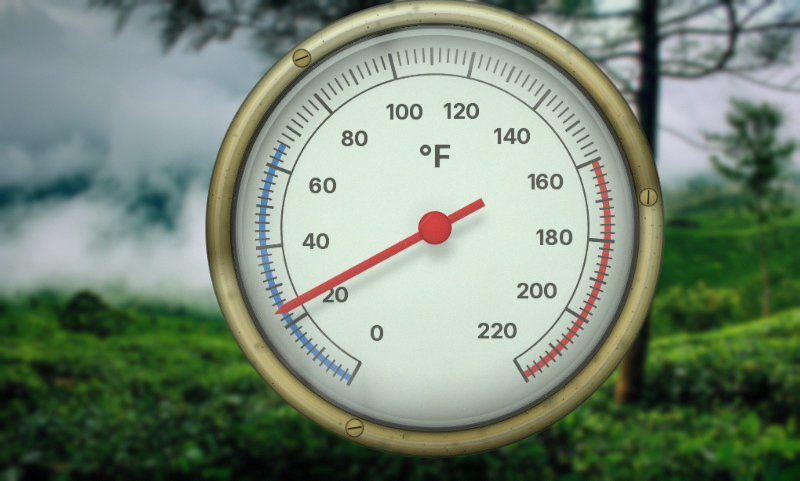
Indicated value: 24°F
